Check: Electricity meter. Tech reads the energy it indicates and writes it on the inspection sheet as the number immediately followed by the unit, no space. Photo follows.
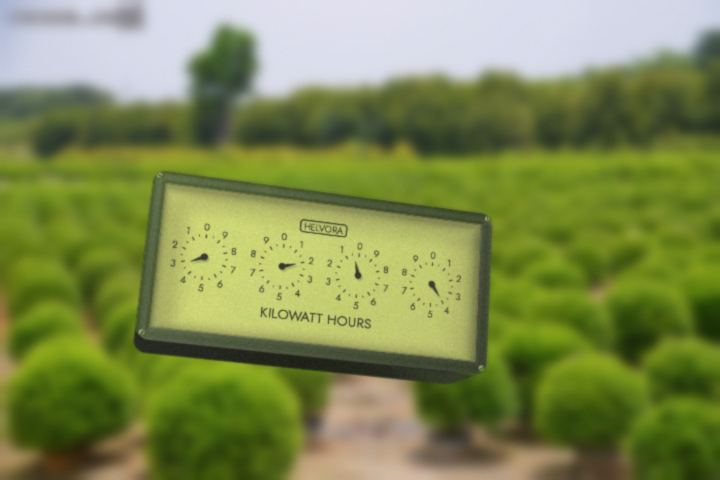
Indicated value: 3204kWh
